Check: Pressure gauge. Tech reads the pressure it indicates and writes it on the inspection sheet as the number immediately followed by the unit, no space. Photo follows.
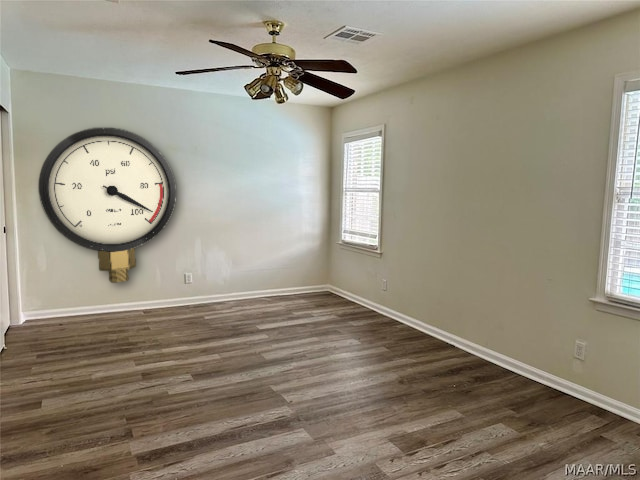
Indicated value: 95psi
